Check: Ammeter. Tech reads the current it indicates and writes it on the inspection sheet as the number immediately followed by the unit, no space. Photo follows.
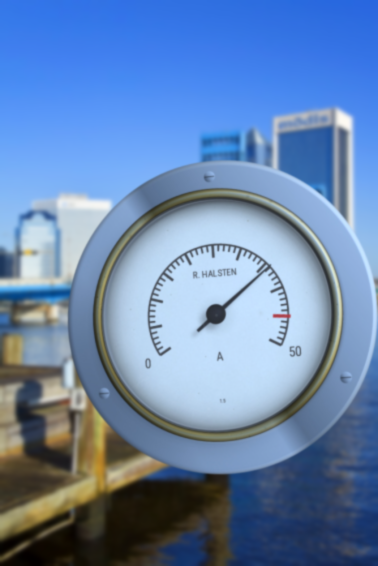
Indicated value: 36A
